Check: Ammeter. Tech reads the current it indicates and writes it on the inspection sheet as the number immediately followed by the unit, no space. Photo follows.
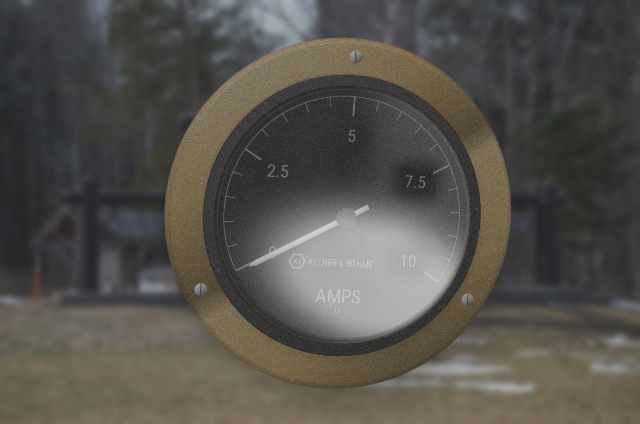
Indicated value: 0A
